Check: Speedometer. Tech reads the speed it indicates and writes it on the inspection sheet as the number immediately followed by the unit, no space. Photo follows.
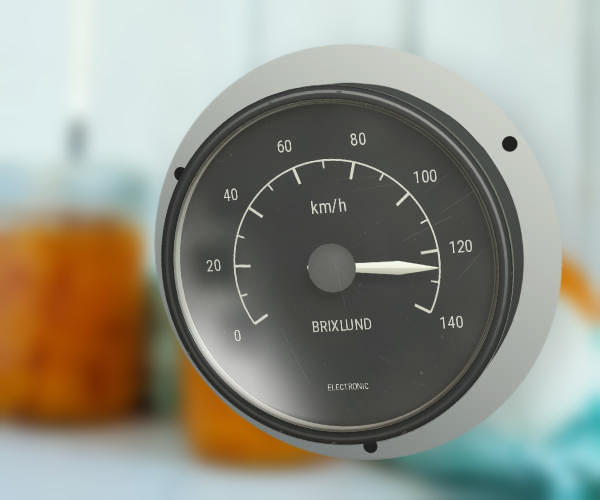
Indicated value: 125km/h
